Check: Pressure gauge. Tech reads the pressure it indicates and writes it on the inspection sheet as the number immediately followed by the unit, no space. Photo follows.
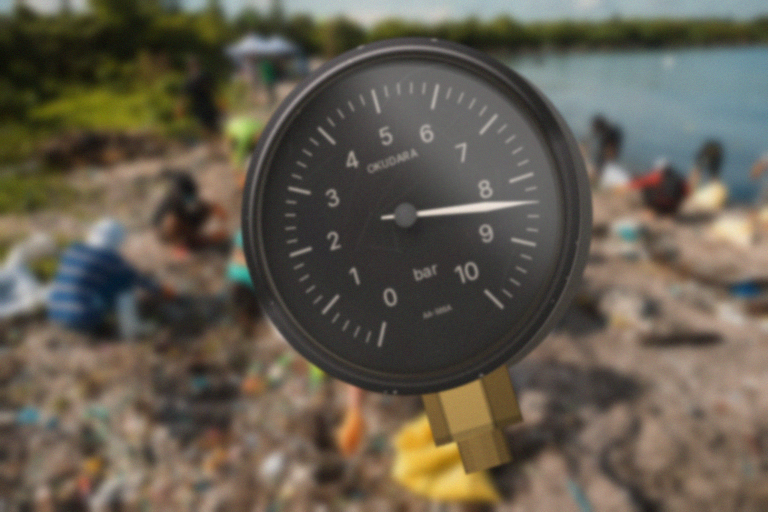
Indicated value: 8.4bar
